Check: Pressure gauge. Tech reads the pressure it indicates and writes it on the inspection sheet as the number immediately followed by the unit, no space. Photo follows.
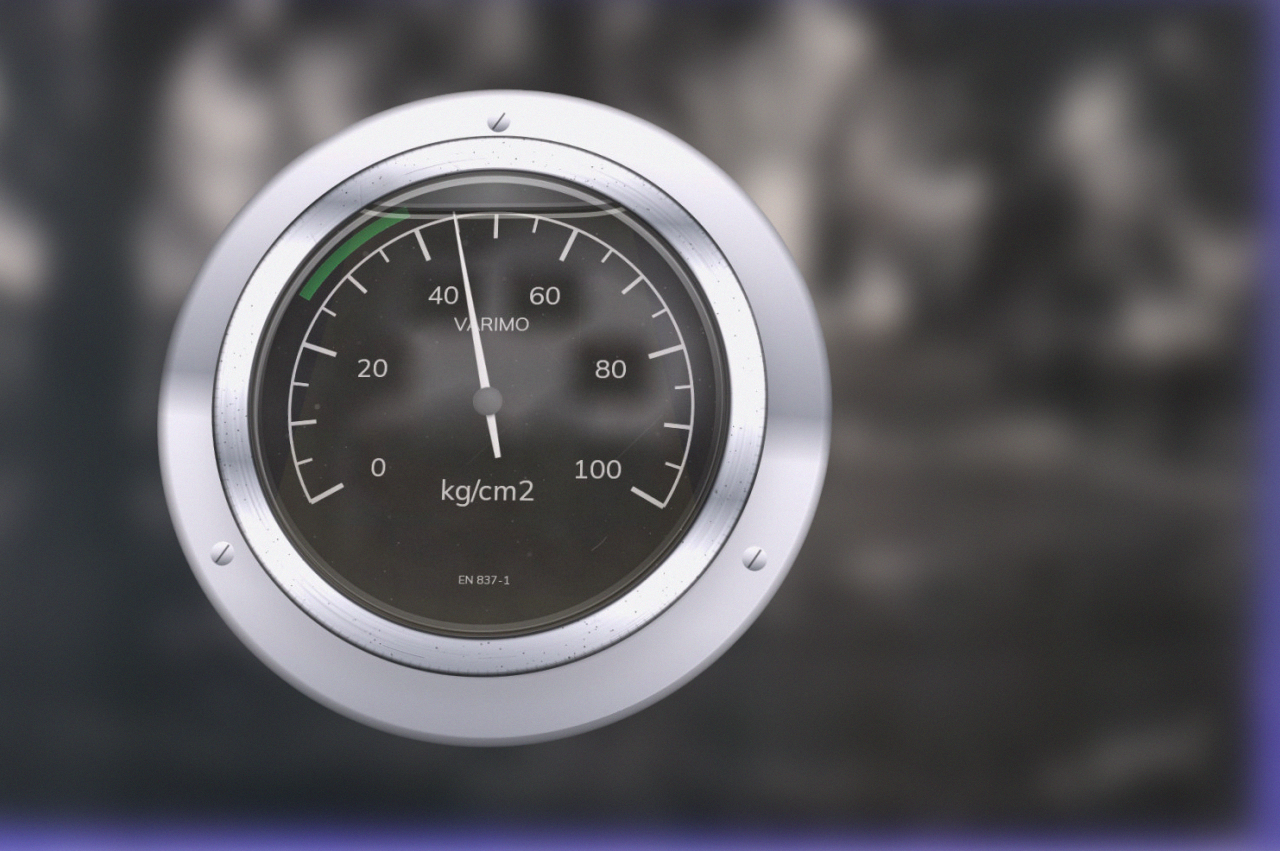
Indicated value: 45kg/cm²
